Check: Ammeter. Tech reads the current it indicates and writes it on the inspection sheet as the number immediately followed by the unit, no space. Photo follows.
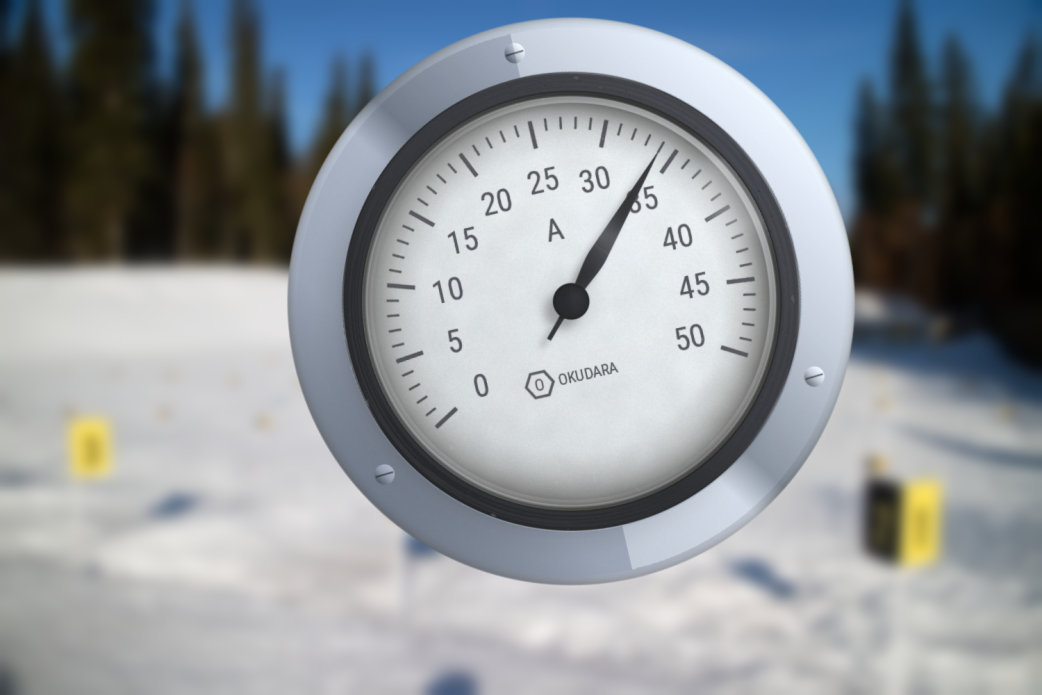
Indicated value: 34A
